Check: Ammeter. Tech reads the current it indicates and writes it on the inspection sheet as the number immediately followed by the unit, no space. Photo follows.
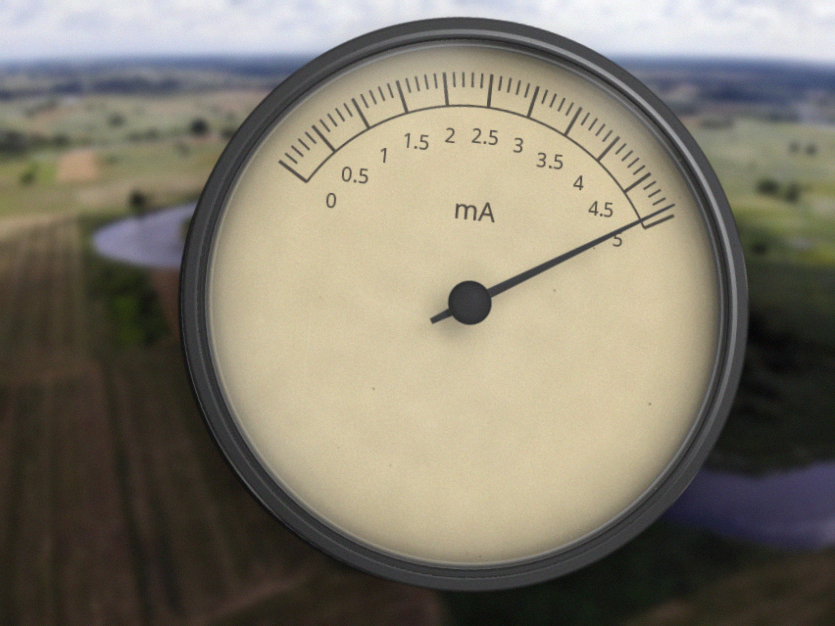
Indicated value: 4.9mA
